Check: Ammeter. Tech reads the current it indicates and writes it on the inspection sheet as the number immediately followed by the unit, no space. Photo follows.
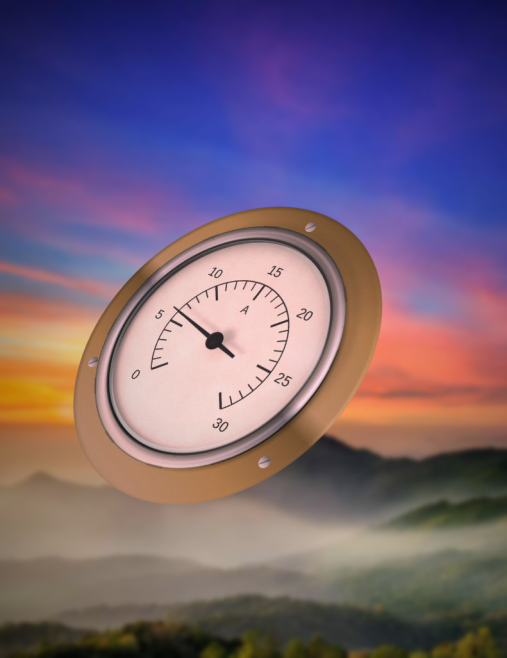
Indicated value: 6A
